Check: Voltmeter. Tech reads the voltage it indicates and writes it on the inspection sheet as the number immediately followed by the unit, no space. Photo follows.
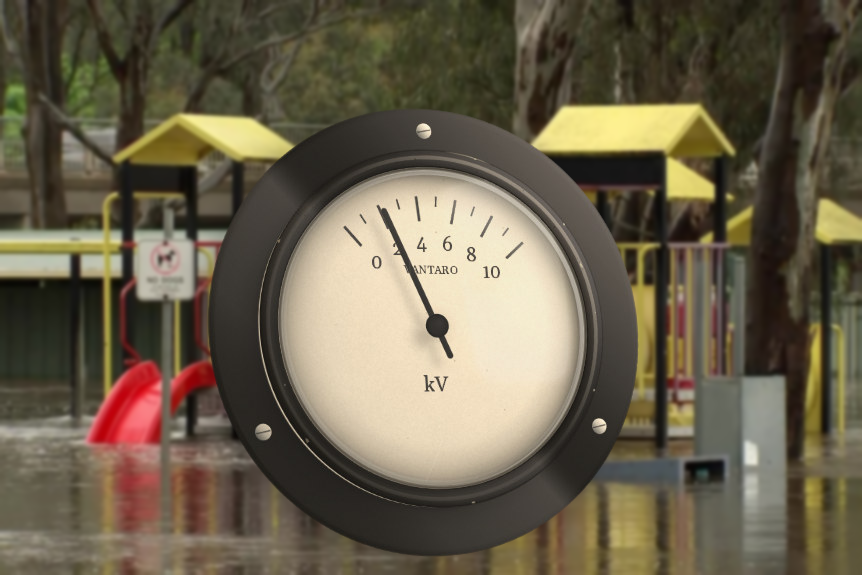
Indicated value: 2kV
